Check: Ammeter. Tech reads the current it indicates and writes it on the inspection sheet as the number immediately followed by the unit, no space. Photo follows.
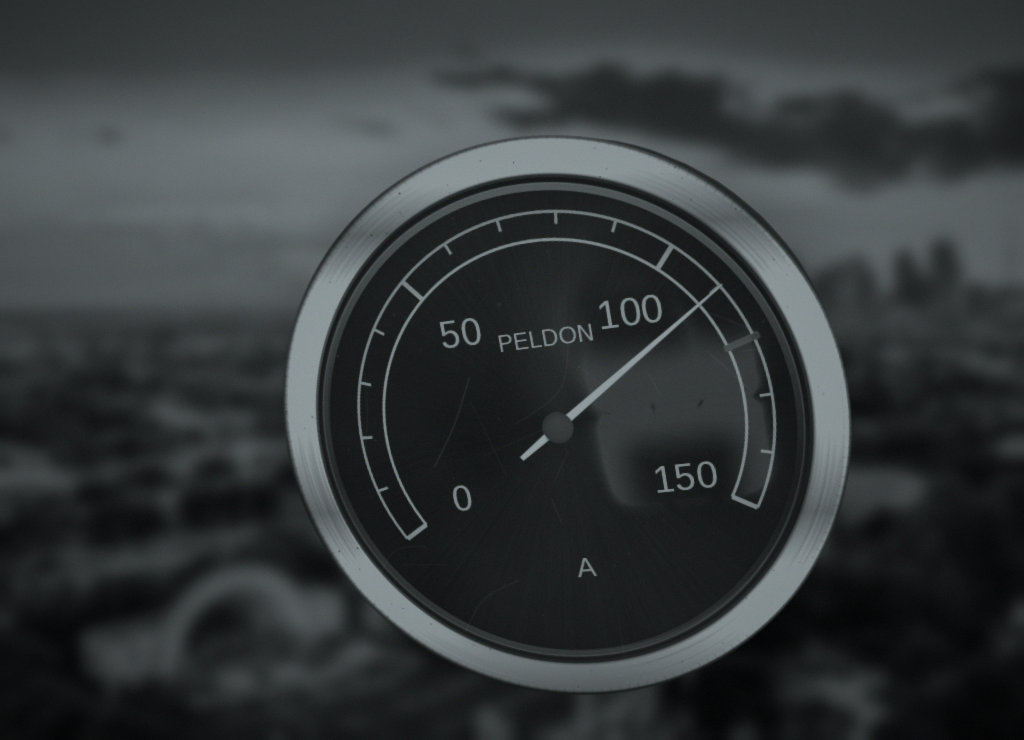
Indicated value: 110A
